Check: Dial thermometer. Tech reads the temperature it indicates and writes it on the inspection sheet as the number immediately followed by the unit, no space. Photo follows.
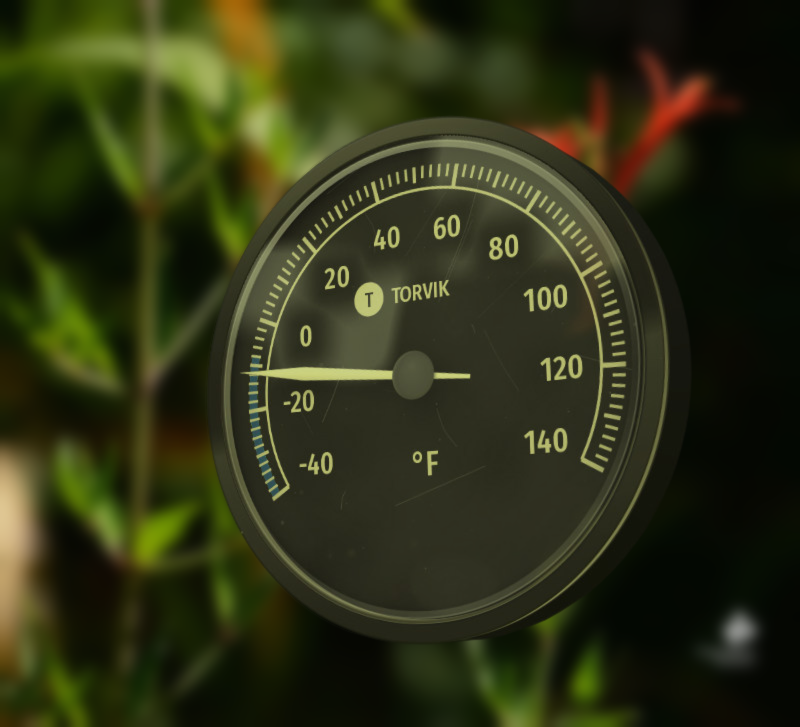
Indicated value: -12°F
